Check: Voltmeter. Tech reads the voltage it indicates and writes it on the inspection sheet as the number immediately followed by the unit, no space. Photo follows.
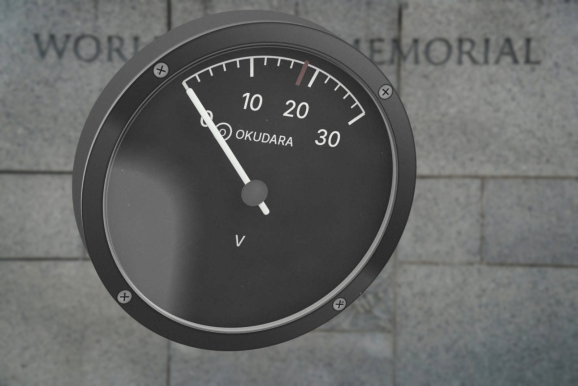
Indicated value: 0V
